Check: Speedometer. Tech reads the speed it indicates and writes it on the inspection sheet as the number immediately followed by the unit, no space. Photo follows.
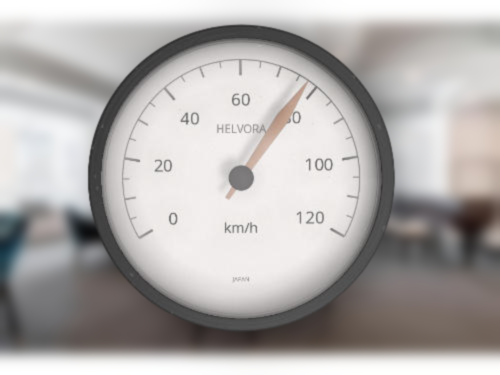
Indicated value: 77.5km/h
